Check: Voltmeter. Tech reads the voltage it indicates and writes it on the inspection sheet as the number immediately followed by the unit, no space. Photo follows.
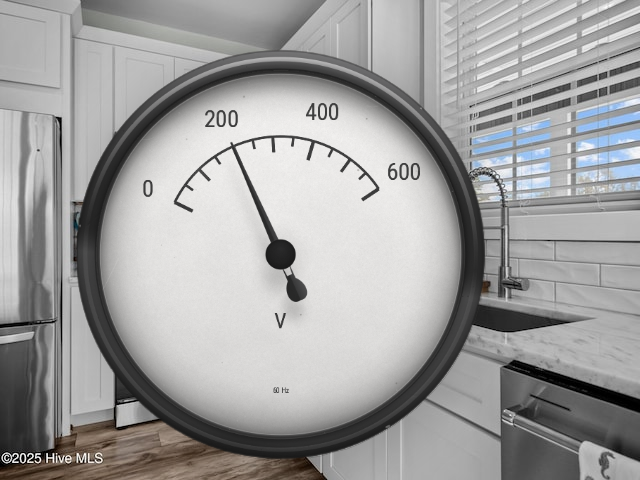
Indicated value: 200V
